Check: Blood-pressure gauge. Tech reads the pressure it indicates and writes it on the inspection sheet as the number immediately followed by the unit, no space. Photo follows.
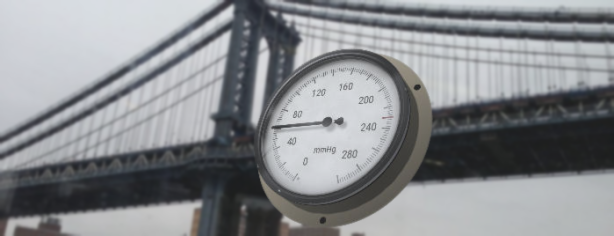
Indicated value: 60mmHg
